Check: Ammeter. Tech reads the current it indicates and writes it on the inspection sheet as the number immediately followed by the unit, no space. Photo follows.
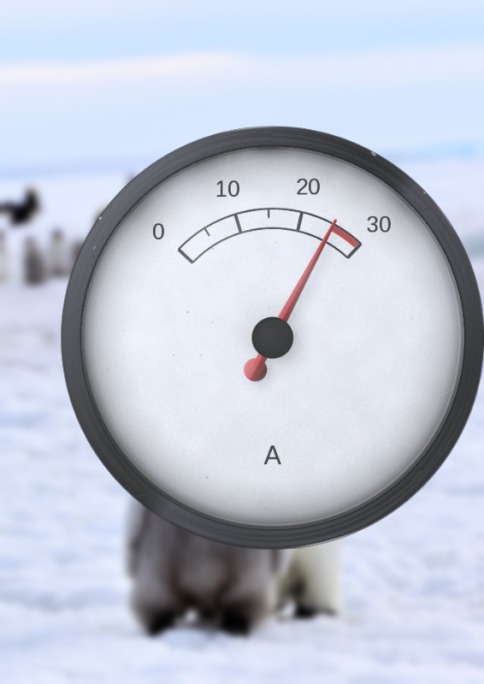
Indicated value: 25A
